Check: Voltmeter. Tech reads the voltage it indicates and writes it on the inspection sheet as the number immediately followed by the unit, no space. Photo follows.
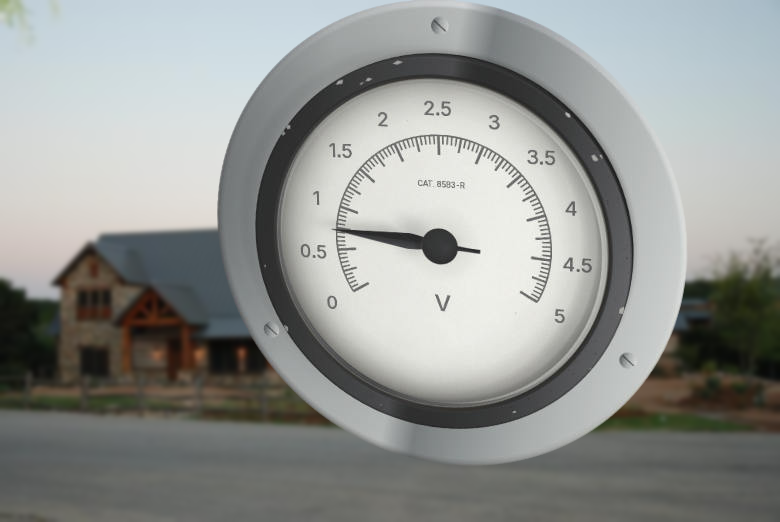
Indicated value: 0.75V
